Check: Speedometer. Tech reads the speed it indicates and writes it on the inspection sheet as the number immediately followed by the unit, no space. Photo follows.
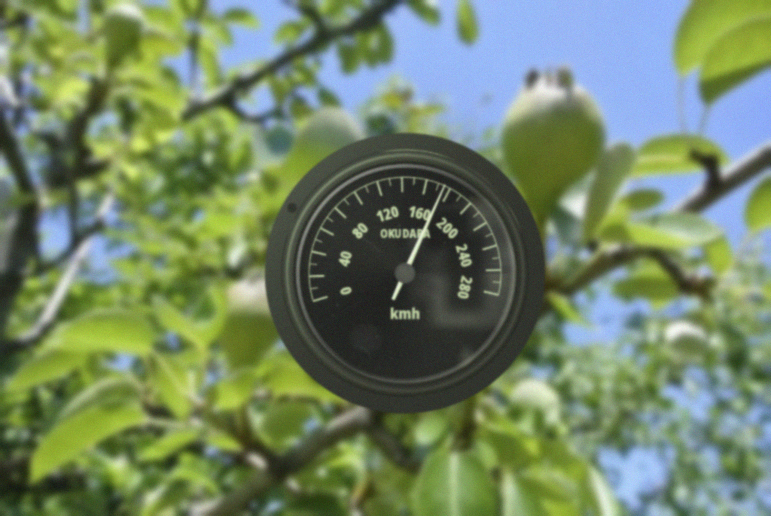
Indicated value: 175km/h
